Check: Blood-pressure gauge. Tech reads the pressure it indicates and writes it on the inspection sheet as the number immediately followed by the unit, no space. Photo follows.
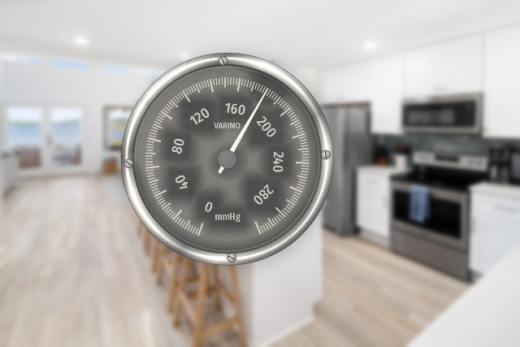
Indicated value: 180mmHg
